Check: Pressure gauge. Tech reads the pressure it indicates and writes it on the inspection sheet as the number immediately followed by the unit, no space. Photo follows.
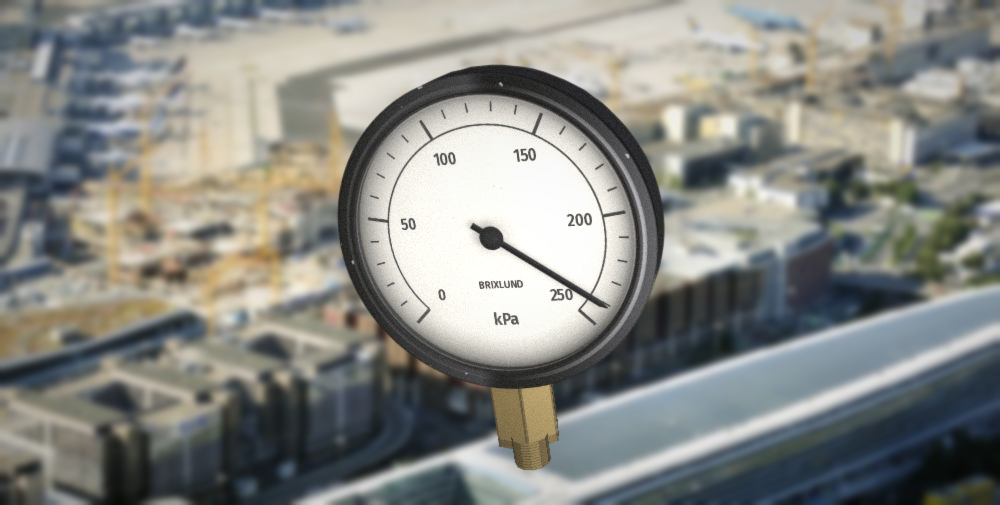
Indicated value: 240kPa
